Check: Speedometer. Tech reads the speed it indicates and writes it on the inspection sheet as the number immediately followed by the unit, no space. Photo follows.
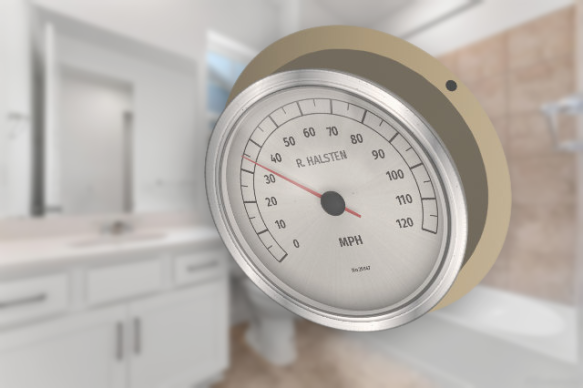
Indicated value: 35mph
